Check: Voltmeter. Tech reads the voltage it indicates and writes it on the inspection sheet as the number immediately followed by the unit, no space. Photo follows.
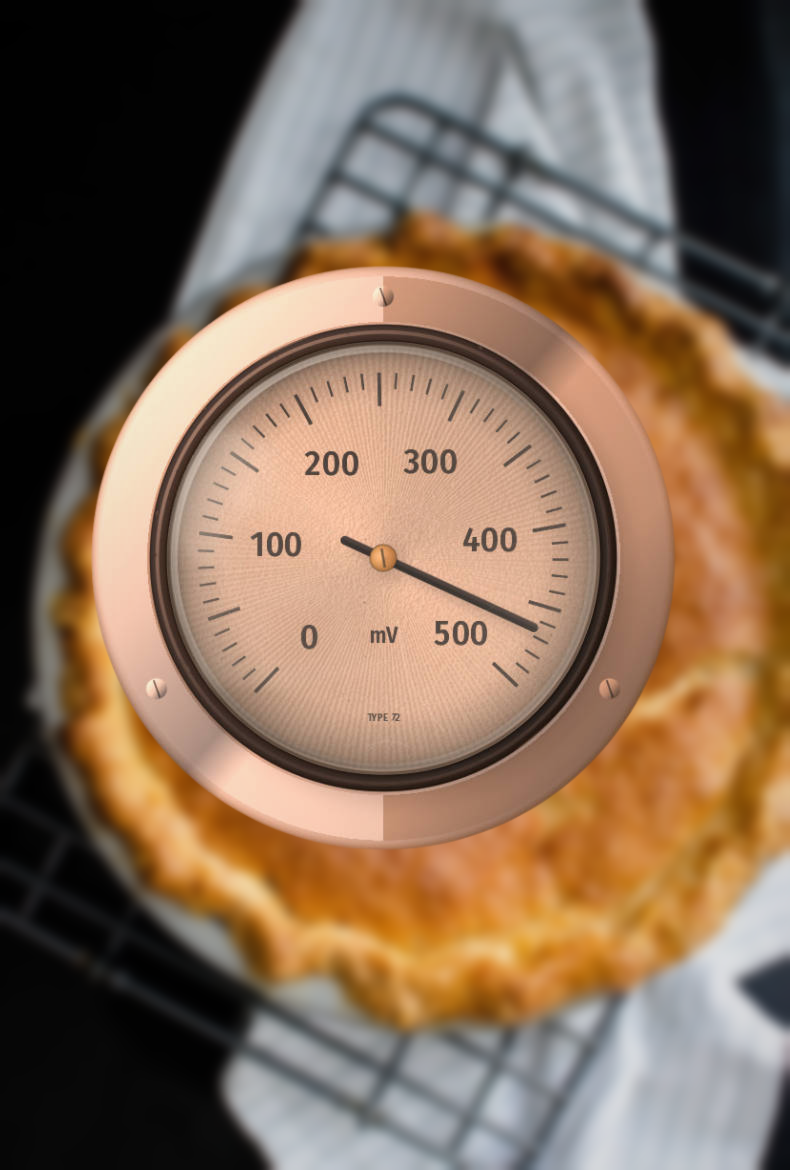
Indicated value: 465mV
